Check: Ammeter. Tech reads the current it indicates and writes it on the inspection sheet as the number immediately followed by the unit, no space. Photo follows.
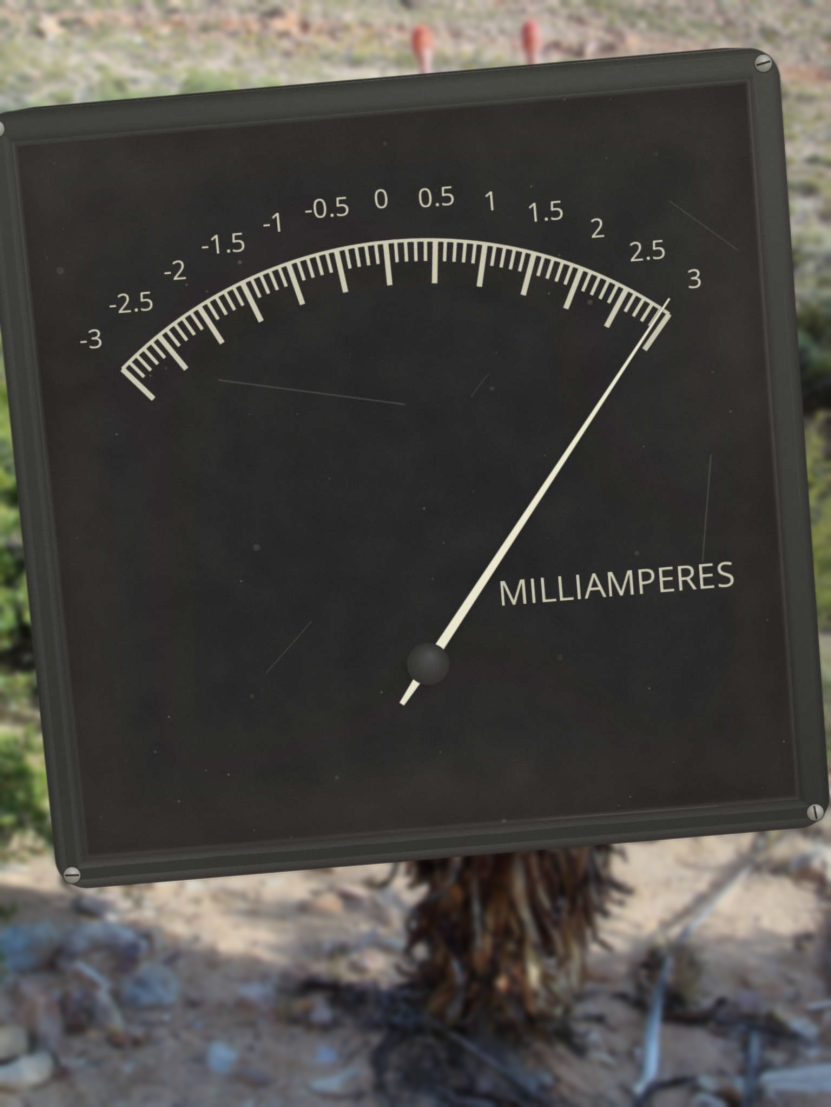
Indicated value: 2.9mA
